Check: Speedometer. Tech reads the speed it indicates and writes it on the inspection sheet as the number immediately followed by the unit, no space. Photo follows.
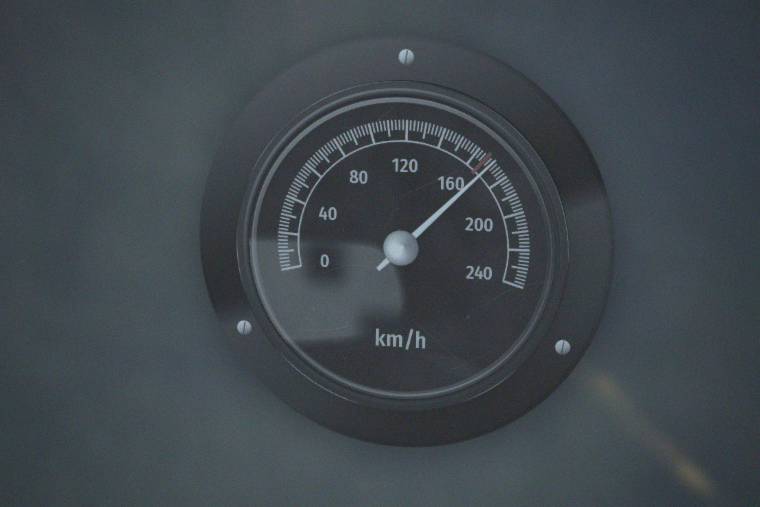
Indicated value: 170km/h
